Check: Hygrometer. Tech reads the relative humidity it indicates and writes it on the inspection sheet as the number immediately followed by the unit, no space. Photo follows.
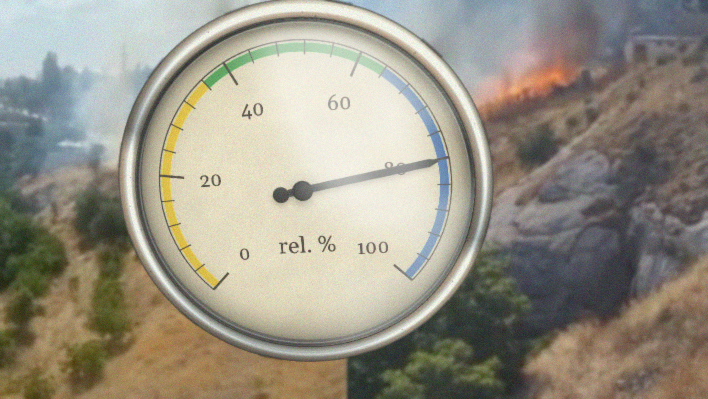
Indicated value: 80%
